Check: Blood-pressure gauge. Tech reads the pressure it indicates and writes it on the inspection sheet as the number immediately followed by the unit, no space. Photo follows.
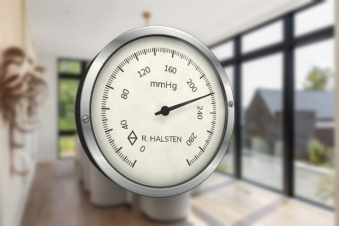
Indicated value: 220mmHg
